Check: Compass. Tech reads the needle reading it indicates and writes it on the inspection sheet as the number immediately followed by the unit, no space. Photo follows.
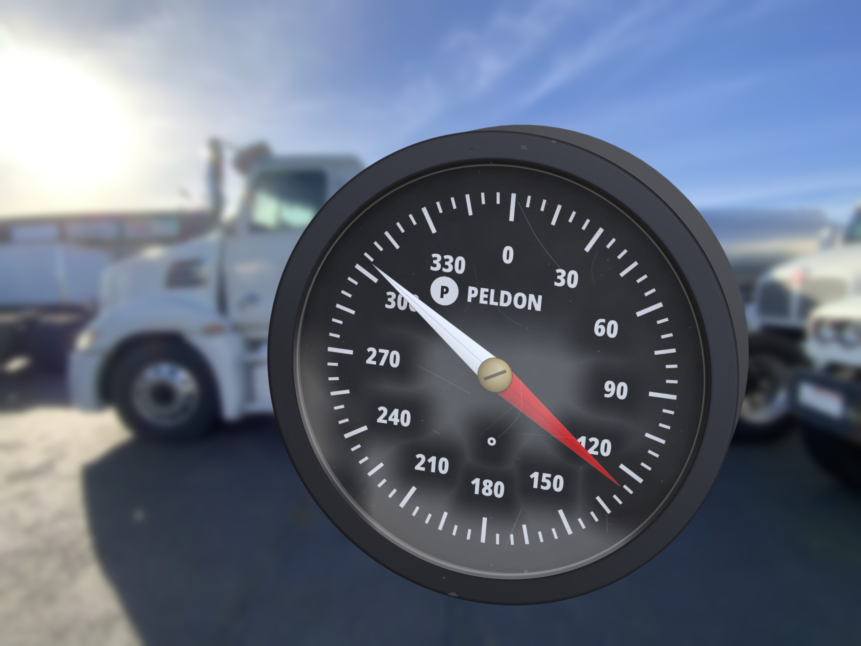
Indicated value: 125°
